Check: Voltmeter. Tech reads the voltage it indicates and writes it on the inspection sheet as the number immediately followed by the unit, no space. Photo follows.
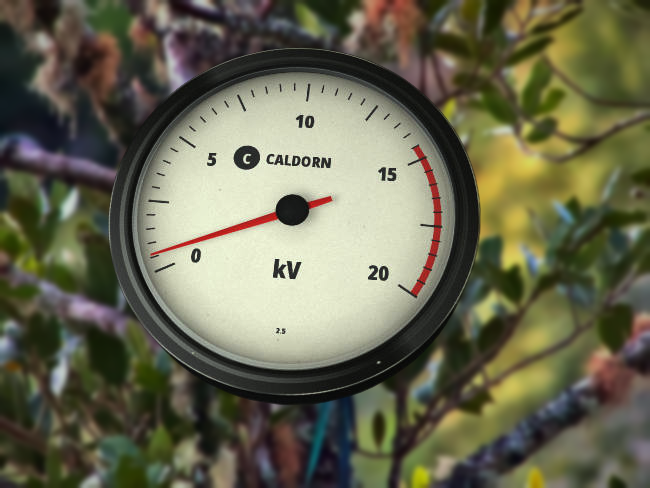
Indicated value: 0.5kV
